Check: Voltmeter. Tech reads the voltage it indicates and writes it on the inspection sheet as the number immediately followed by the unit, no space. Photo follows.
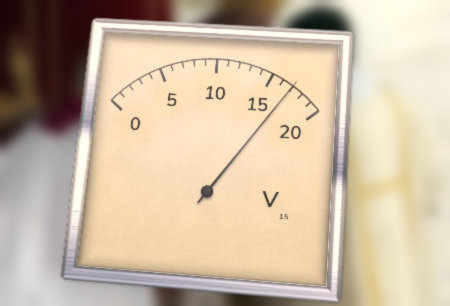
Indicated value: 17V
